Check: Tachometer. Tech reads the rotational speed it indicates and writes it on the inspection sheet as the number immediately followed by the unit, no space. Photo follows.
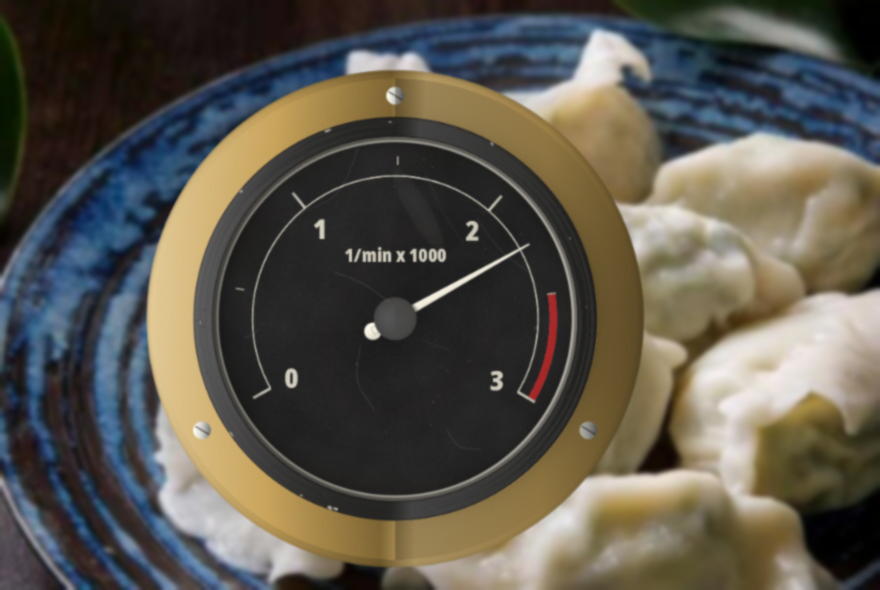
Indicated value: 2250rpm
